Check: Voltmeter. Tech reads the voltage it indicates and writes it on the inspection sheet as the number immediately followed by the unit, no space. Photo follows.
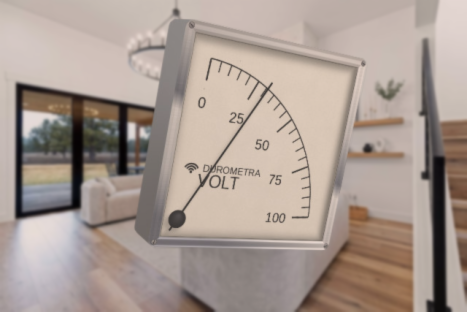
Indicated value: 30V
